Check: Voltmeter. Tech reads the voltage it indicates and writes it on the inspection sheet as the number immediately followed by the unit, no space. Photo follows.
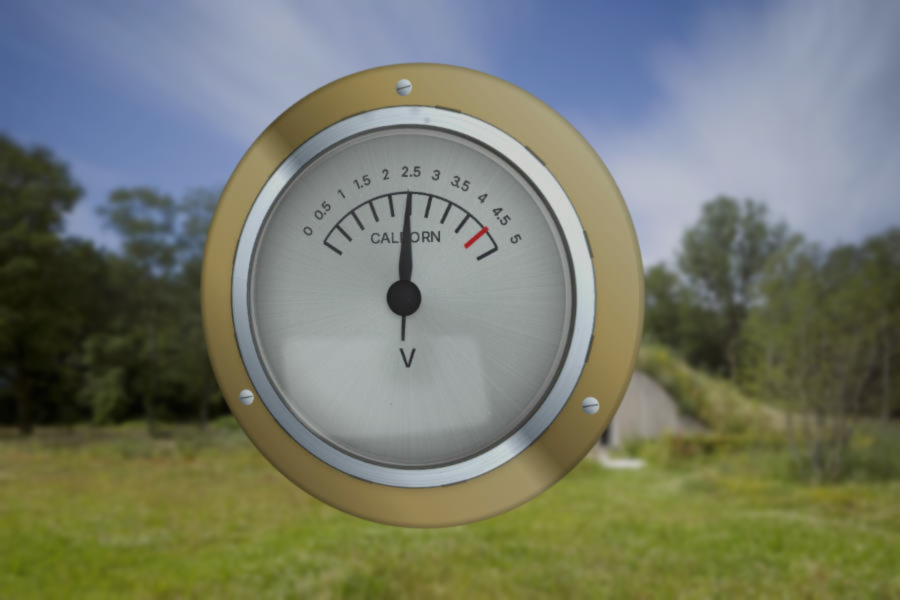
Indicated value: 2.5V
